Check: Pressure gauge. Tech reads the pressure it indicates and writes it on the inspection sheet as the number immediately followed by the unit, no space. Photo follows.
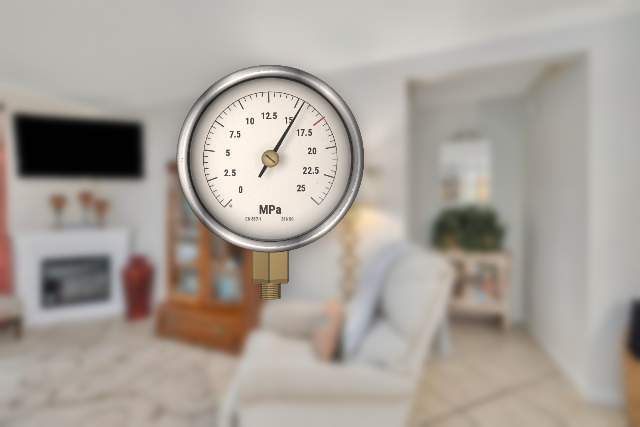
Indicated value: 15.5MPa
